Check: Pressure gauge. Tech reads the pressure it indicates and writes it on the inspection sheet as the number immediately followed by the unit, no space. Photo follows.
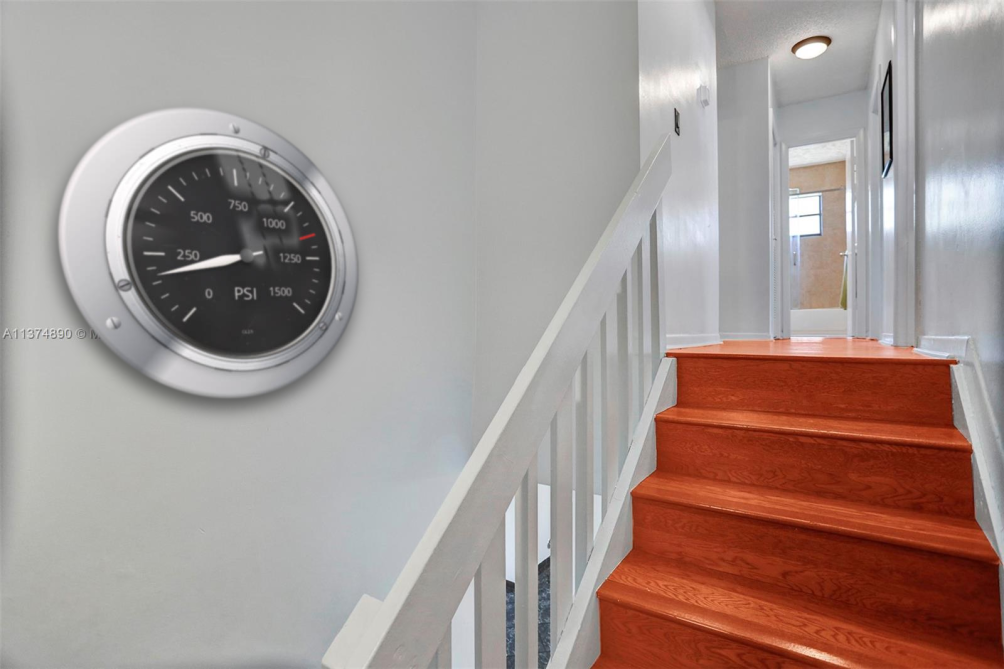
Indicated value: 175psi
